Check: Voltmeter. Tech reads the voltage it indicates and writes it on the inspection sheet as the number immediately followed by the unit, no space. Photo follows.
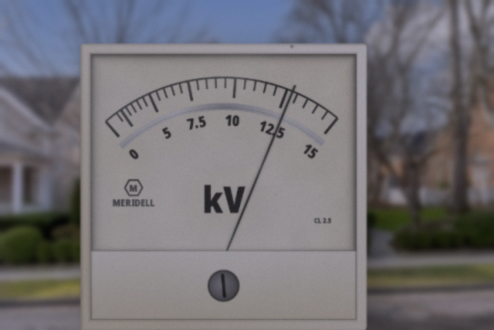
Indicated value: 12.75kV
